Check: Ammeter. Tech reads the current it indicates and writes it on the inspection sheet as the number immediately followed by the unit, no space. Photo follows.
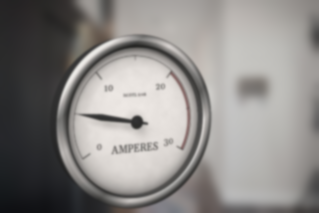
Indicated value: 5A
